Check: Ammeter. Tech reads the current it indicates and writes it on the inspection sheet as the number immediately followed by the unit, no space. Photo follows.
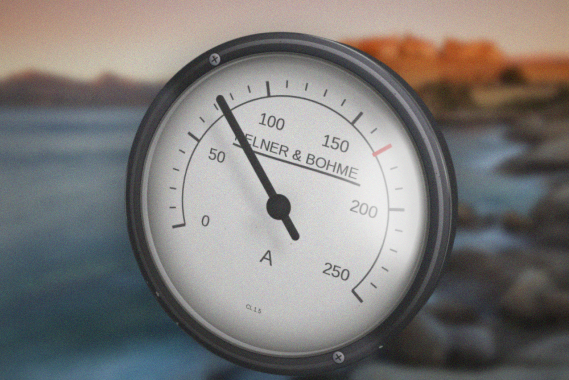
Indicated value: 75A
